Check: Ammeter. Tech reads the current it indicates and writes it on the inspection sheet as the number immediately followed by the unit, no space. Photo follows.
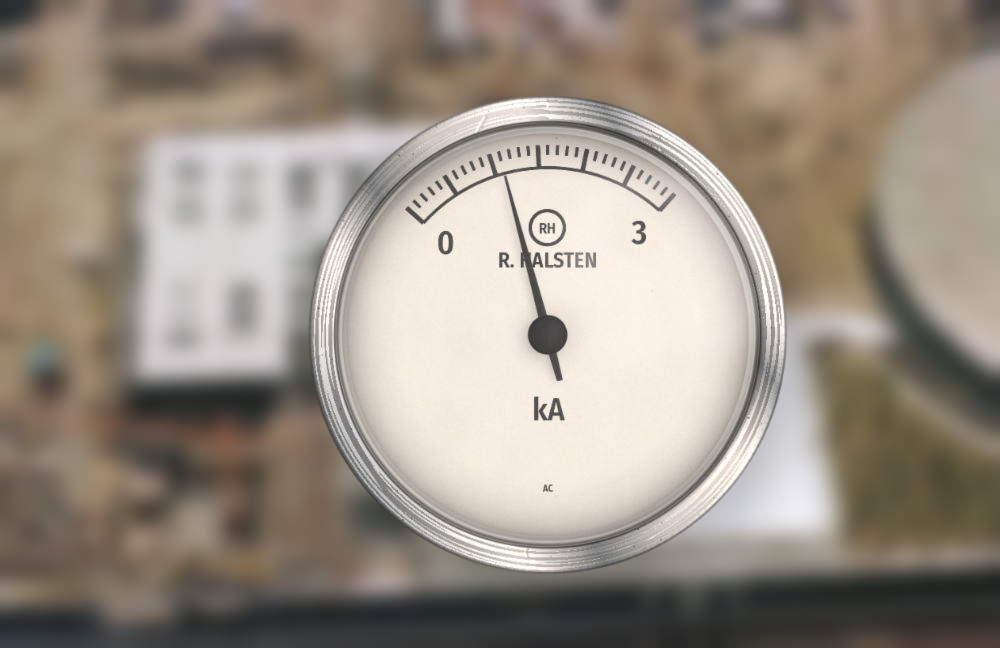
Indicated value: 1.1kA
